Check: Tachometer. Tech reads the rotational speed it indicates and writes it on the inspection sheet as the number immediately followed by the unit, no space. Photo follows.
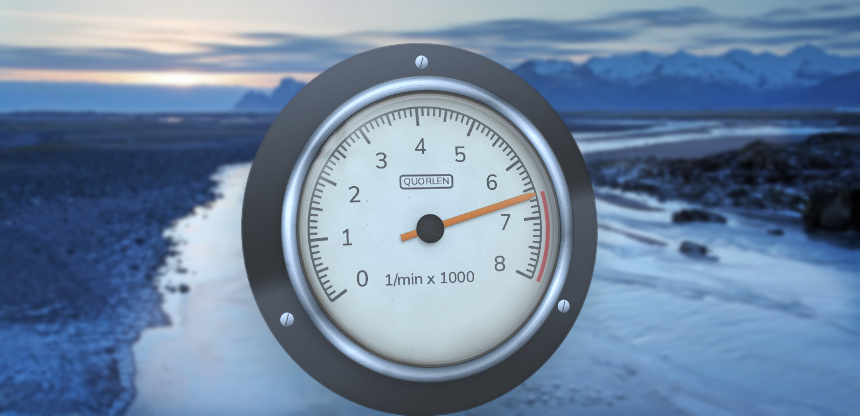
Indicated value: 6600rpm
